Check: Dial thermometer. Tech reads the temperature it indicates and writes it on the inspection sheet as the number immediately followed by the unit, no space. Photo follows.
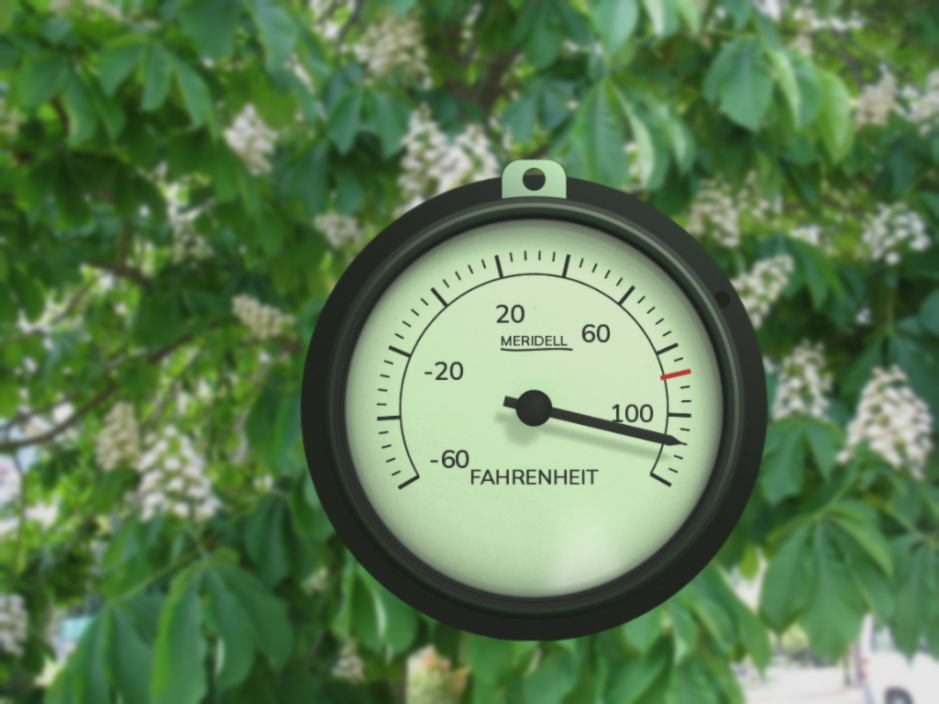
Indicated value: 108°F
